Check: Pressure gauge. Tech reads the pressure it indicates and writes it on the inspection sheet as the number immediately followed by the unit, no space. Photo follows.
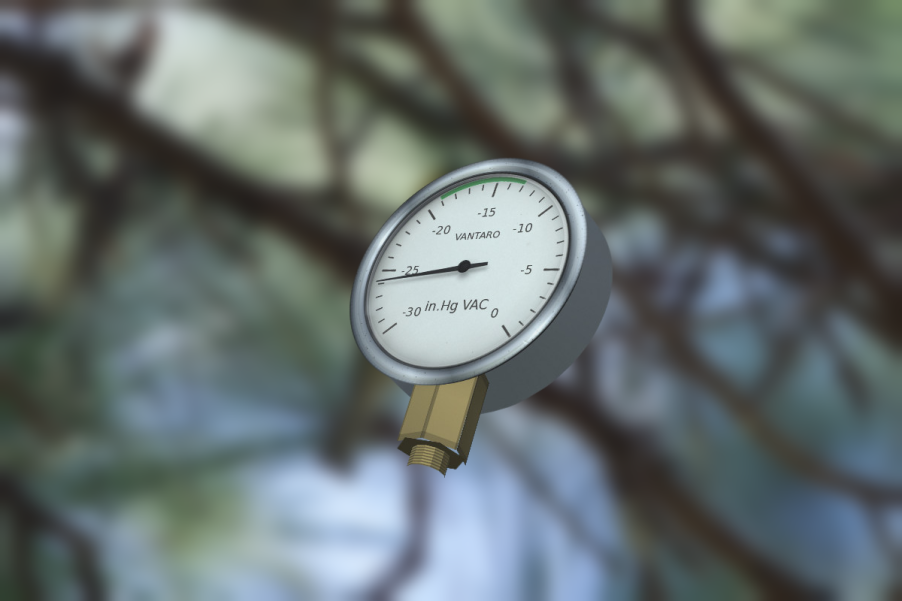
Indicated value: -26inHg
